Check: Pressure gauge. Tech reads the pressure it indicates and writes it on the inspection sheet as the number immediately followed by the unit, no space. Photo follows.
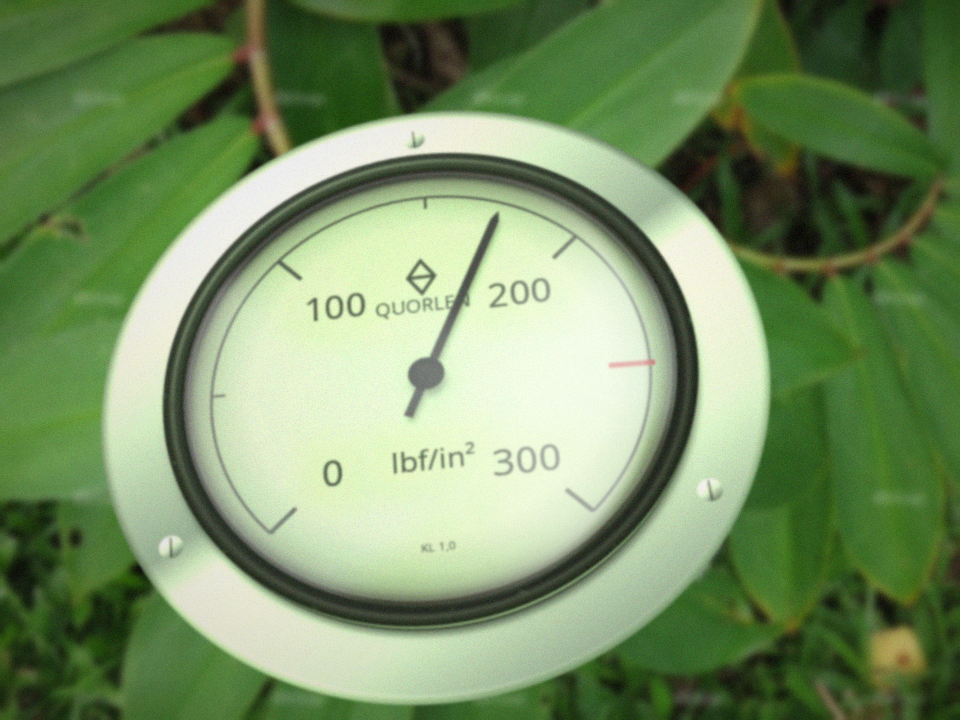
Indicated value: 175psi
